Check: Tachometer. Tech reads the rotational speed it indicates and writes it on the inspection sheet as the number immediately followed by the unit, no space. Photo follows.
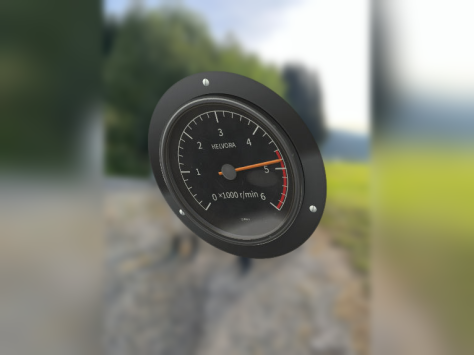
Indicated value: 4800rpm
